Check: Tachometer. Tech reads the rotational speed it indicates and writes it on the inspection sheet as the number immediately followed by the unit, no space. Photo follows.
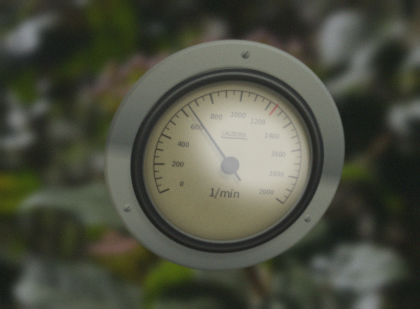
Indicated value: 650rpm
